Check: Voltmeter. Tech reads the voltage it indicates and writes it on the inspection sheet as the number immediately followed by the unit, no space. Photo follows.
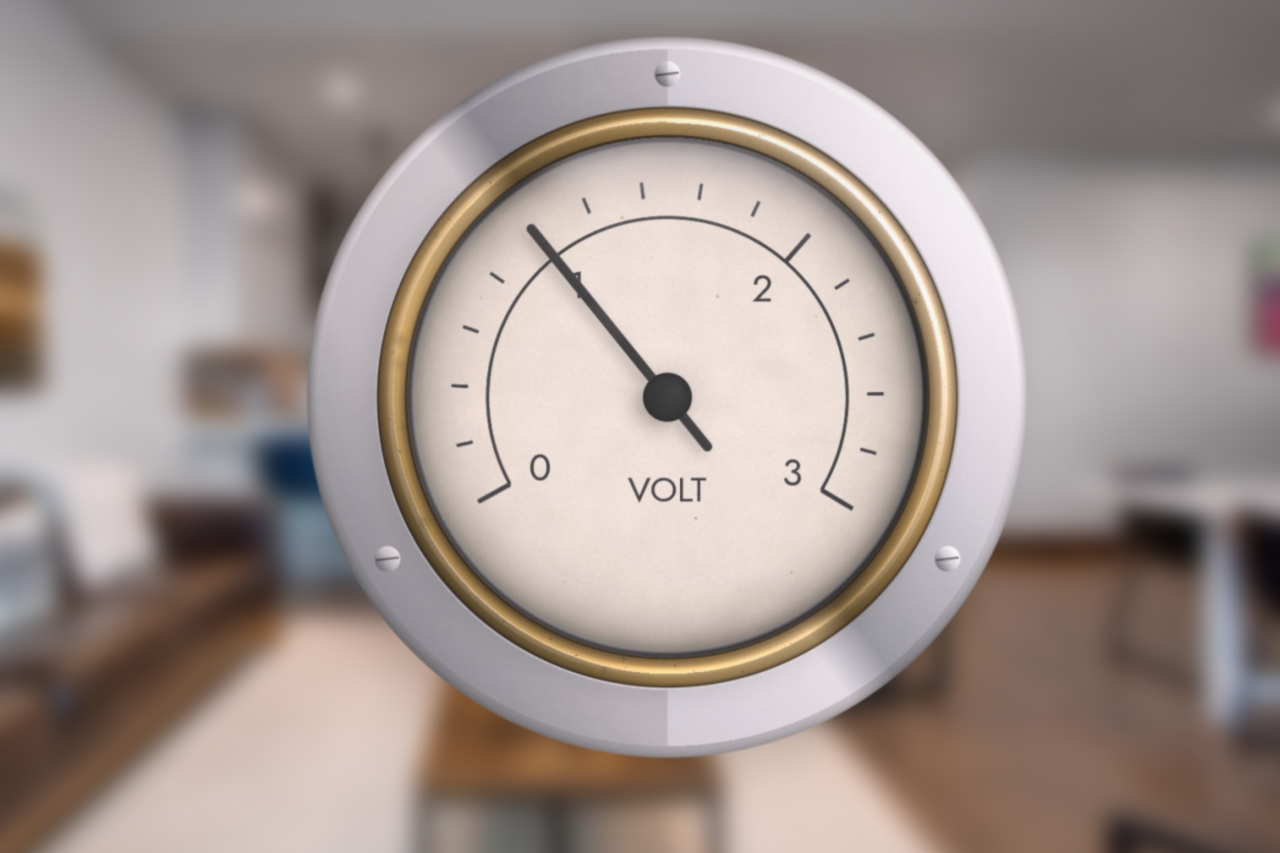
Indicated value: 1V
